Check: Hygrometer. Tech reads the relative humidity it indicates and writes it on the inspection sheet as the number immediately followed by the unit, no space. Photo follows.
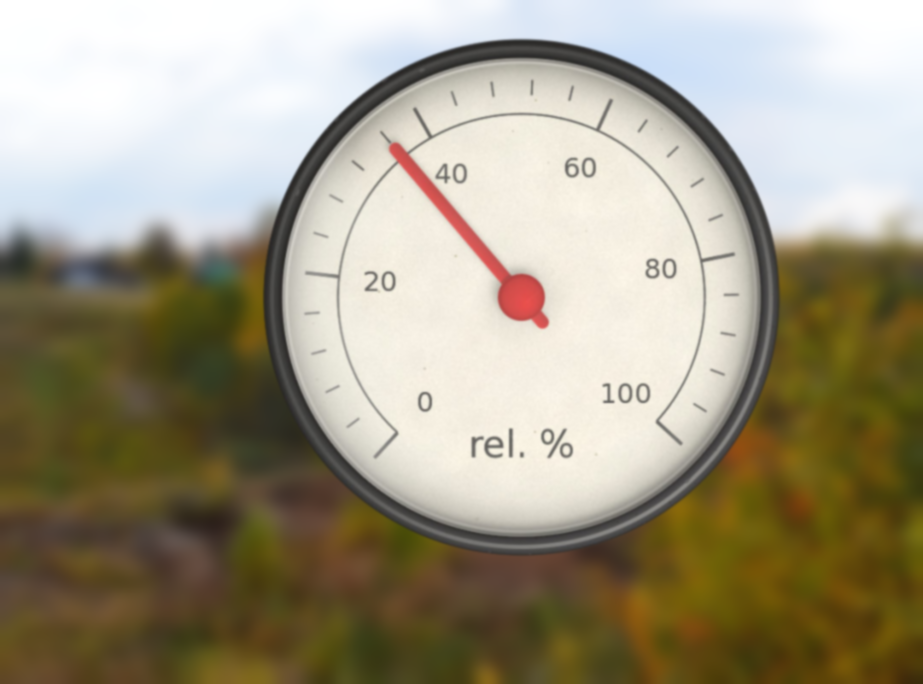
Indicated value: 36%
